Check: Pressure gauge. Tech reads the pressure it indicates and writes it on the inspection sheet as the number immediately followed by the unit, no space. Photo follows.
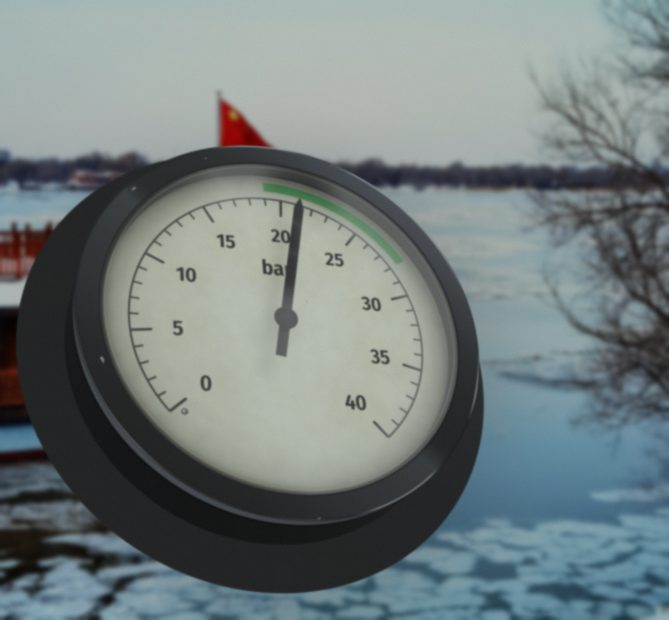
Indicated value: 21bar
